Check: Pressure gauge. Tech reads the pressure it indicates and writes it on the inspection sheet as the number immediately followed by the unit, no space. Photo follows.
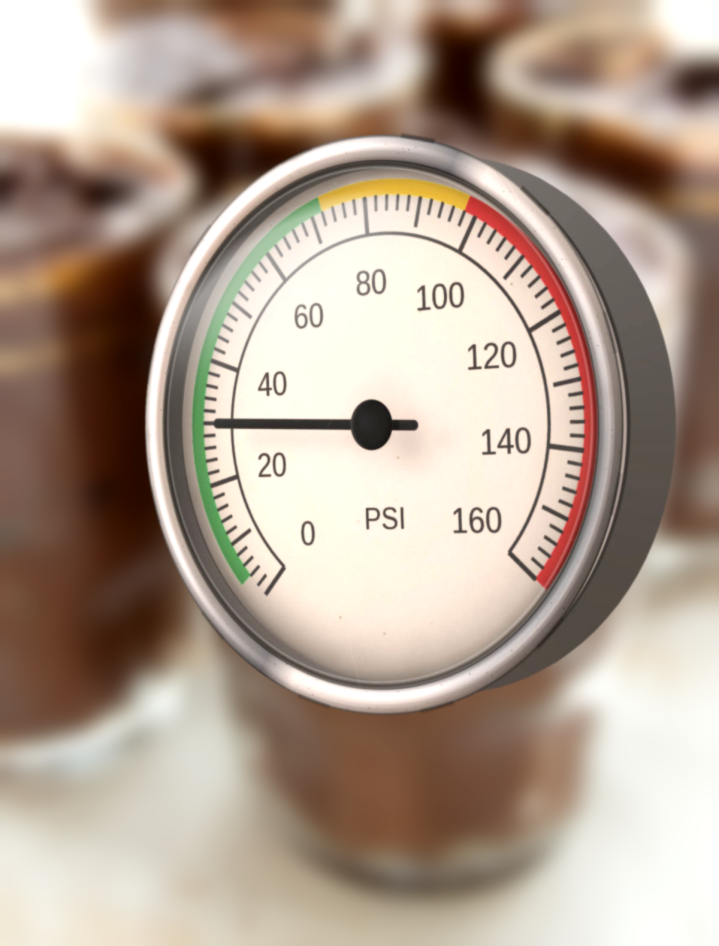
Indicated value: 30psi
